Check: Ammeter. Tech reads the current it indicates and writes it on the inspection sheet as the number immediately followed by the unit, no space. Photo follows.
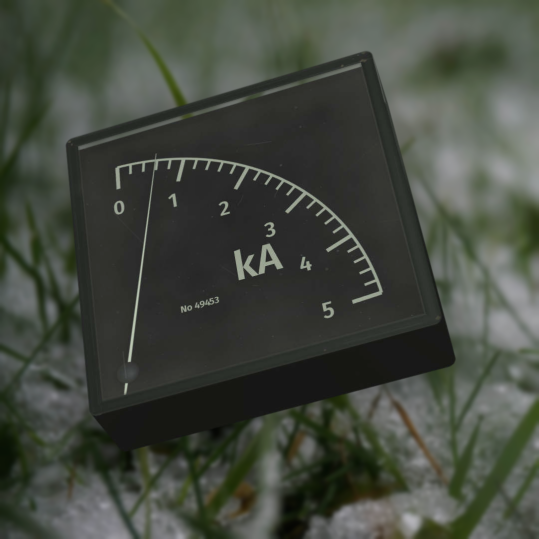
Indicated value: 0.6kA
